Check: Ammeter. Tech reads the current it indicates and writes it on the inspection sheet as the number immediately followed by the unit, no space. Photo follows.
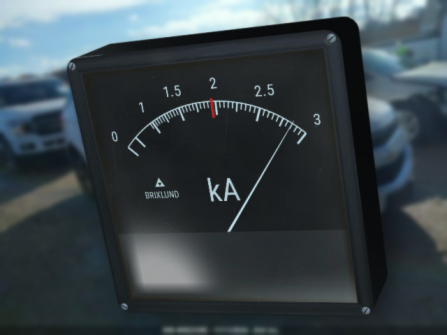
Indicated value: 2.85kA
